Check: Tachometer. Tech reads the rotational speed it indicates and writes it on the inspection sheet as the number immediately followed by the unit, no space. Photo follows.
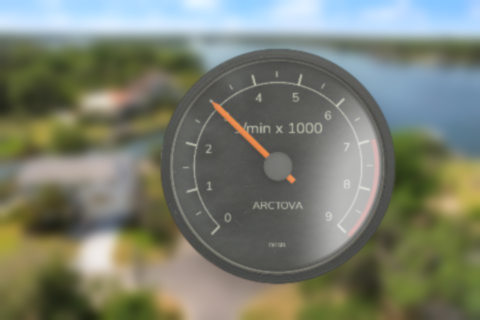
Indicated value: 3000rpm
